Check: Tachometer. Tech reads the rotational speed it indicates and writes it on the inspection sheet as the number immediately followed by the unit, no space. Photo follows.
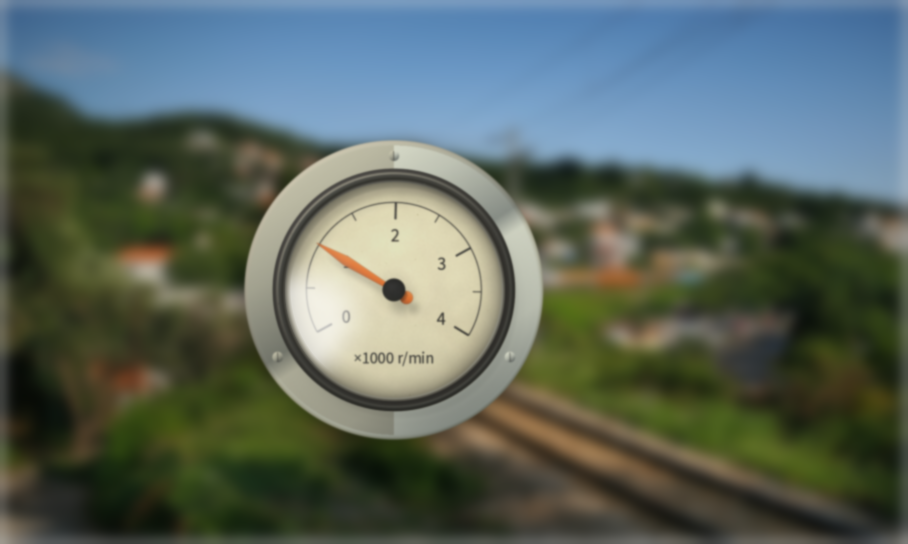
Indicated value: 1000rpm
